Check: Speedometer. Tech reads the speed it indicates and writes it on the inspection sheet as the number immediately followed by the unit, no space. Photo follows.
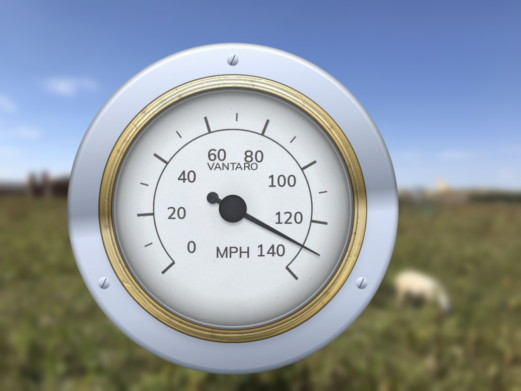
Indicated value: 130mph
